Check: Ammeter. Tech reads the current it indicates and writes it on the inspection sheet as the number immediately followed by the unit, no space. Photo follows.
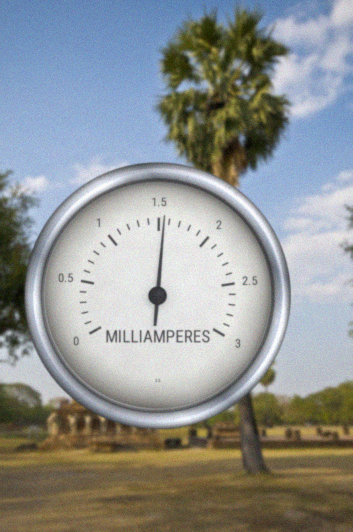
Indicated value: 1.55mA
